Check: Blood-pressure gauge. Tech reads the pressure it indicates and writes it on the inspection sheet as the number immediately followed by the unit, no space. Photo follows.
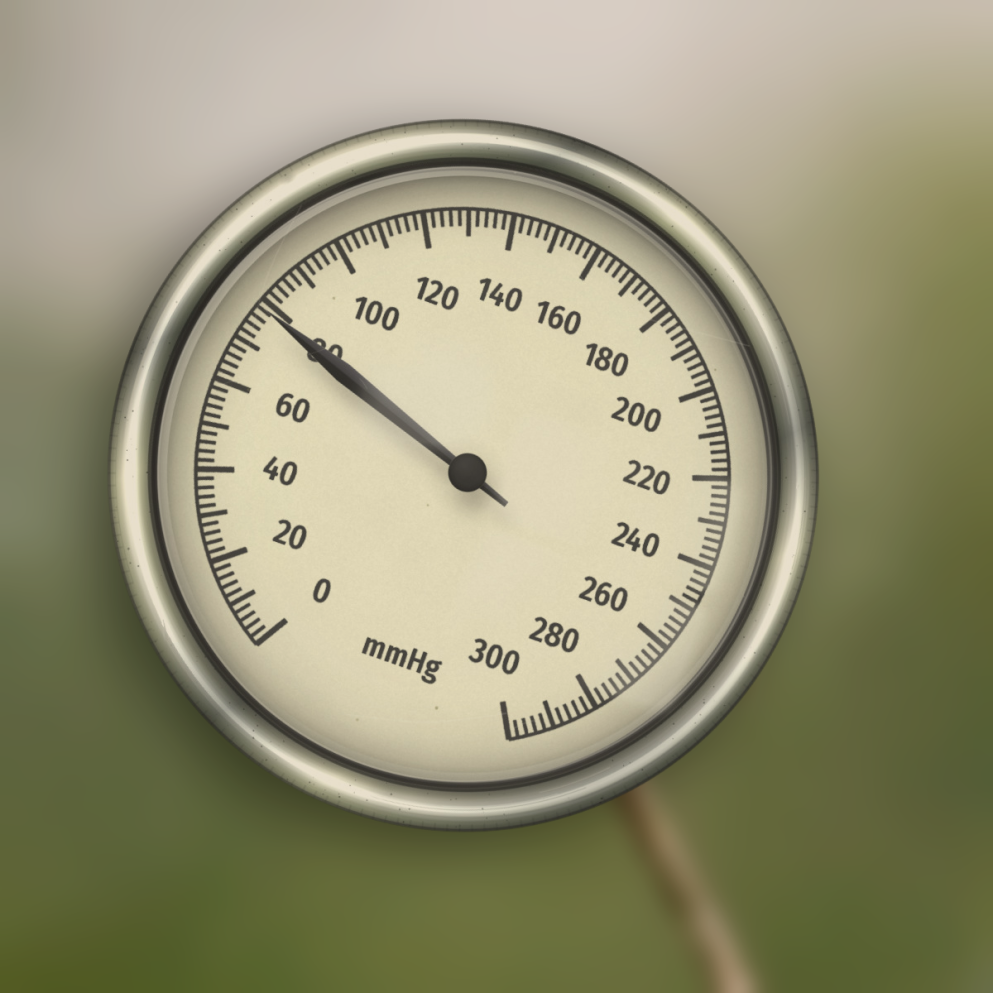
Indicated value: 78mmHg
